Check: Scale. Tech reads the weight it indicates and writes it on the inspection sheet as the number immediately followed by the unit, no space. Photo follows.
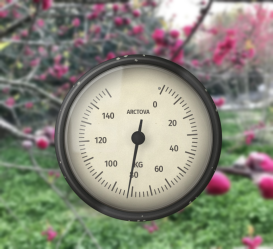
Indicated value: 82kg
